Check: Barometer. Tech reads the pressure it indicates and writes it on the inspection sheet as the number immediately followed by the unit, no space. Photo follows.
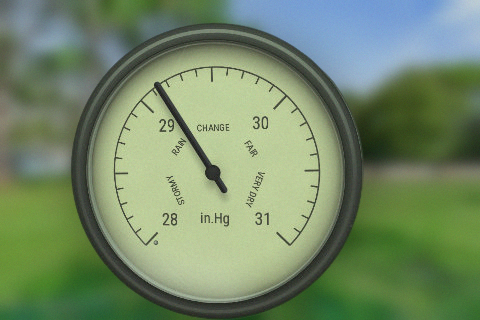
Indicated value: 29.15inHg
